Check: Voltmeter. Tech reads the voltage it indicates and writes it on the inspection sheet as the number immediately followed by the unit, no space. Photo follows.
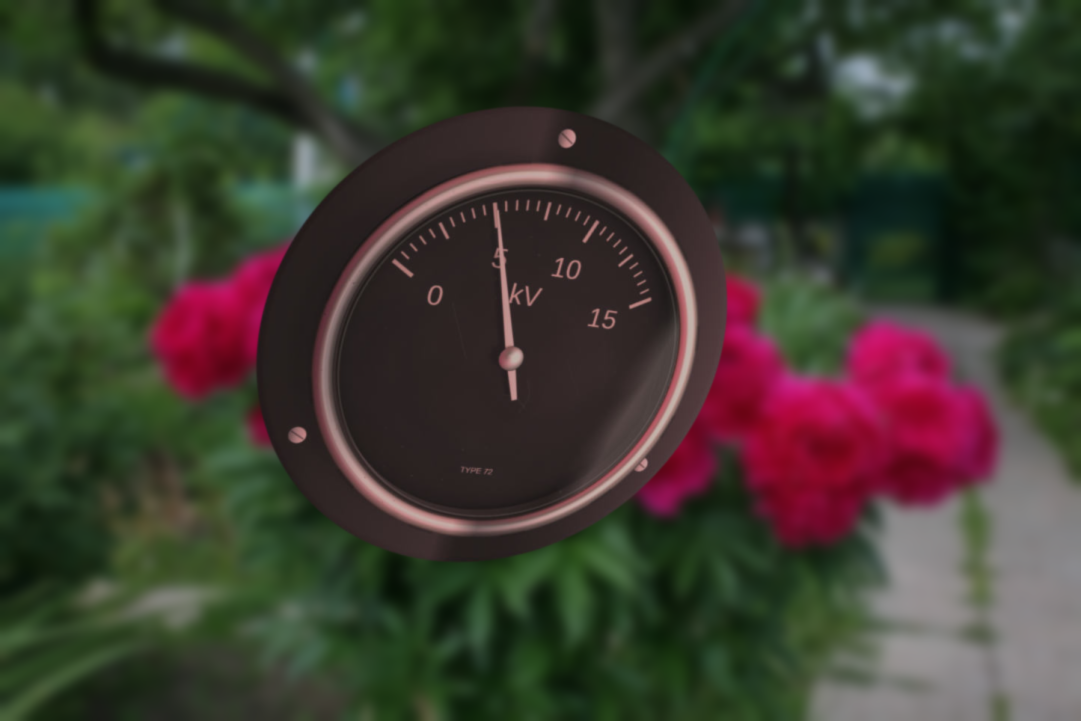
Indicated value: 5kV
